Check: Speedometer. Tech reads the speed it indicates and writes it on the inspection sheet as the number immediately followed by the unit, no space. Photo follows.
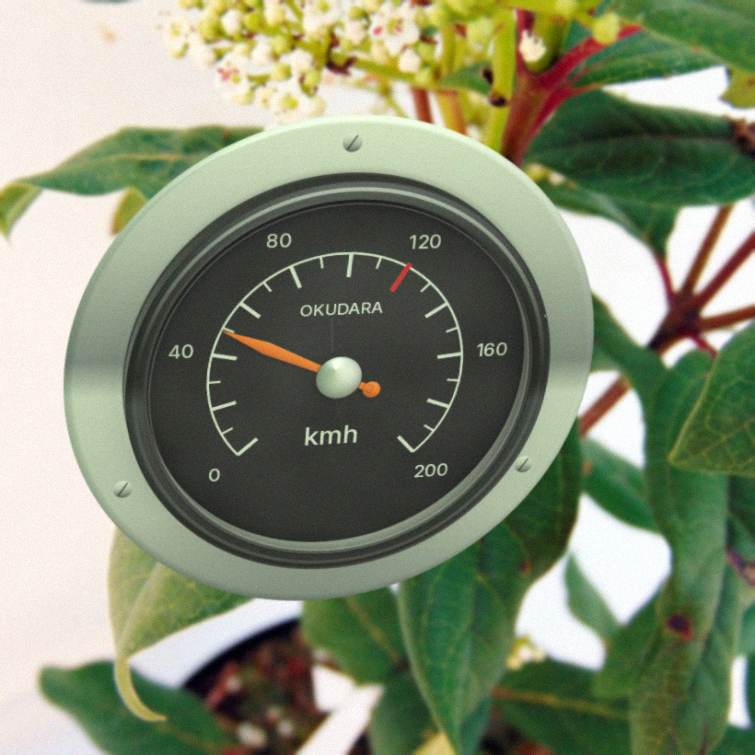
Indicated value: 50km/h
